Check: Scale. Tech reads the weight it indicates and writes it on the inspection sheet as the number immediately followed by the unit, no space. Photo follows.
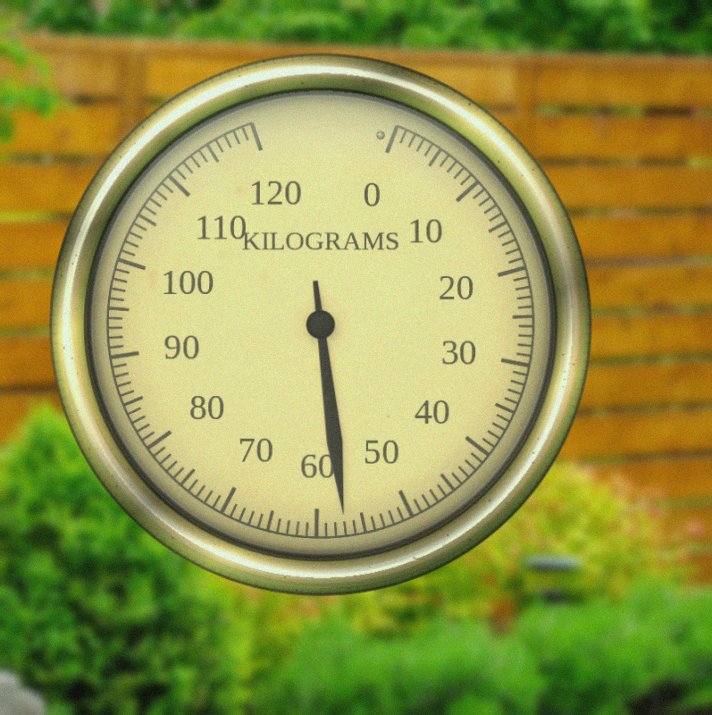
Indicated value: 57kg
